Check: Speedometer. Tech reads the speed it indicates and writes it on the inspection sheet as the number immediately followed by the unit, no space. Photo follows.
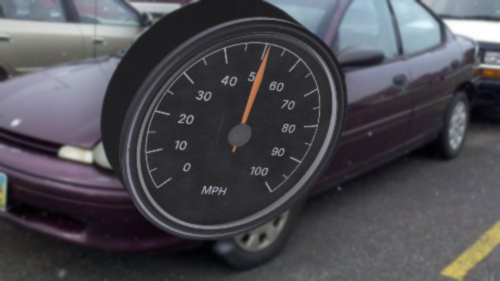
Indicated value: 50mph
